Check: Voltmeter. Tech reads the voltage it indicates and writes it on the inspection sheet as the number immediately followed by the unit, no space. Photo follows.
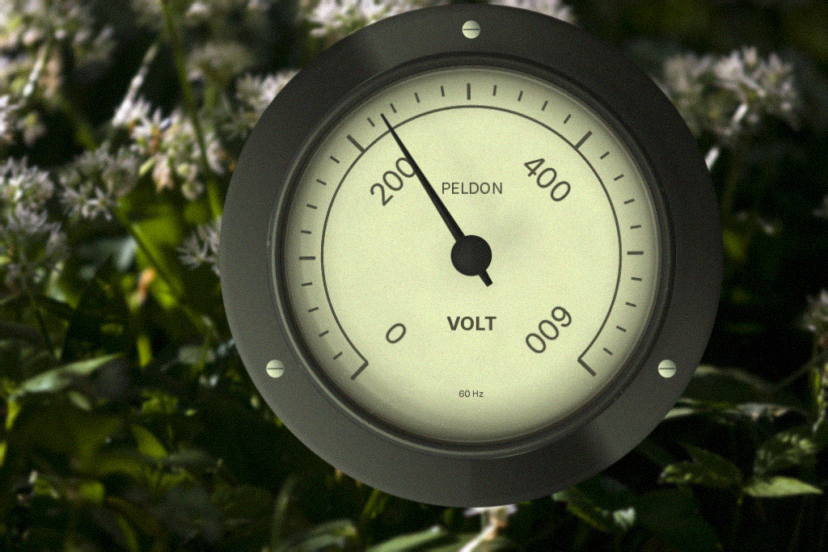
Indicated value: 230V
